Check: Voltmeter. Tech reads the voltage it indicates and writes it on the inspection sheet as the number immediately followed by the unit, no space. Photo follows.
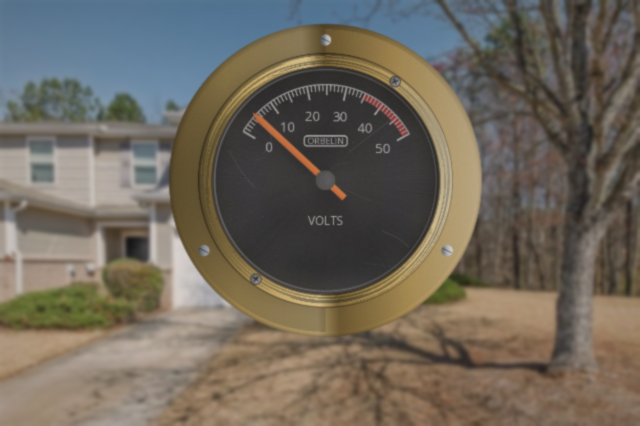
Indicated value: 5V
